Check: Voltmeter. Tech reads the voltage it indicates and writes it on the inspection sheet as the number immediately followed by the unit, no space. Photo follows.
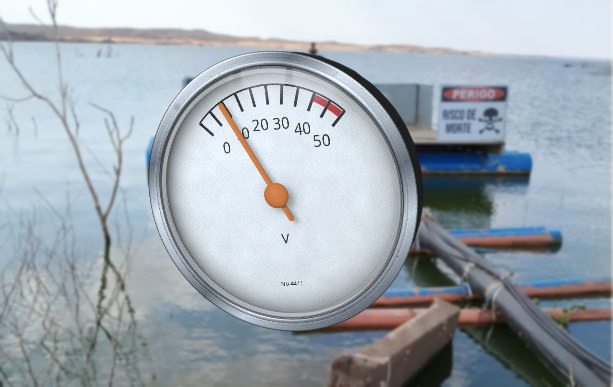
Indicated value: 10V
